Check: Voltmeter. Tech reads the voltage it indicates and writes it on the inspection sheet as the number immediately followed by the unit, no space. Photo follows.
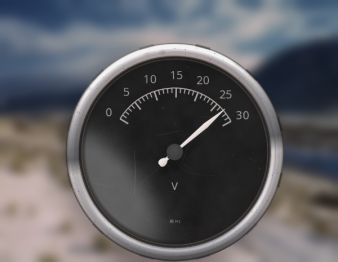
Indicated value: 27V
